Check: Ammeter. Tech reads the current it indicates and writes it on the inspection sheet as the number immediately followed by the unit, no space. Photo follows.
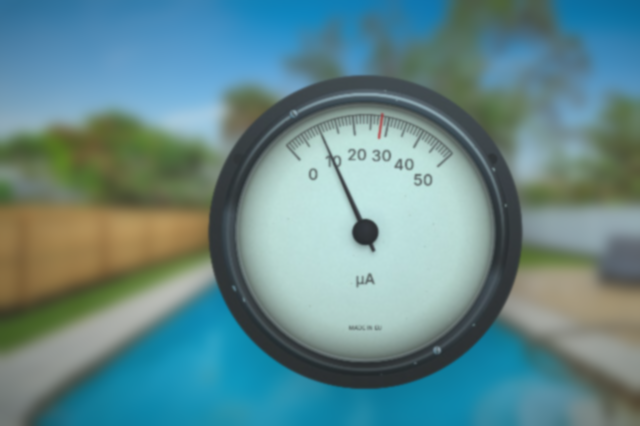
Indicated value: 10µA
